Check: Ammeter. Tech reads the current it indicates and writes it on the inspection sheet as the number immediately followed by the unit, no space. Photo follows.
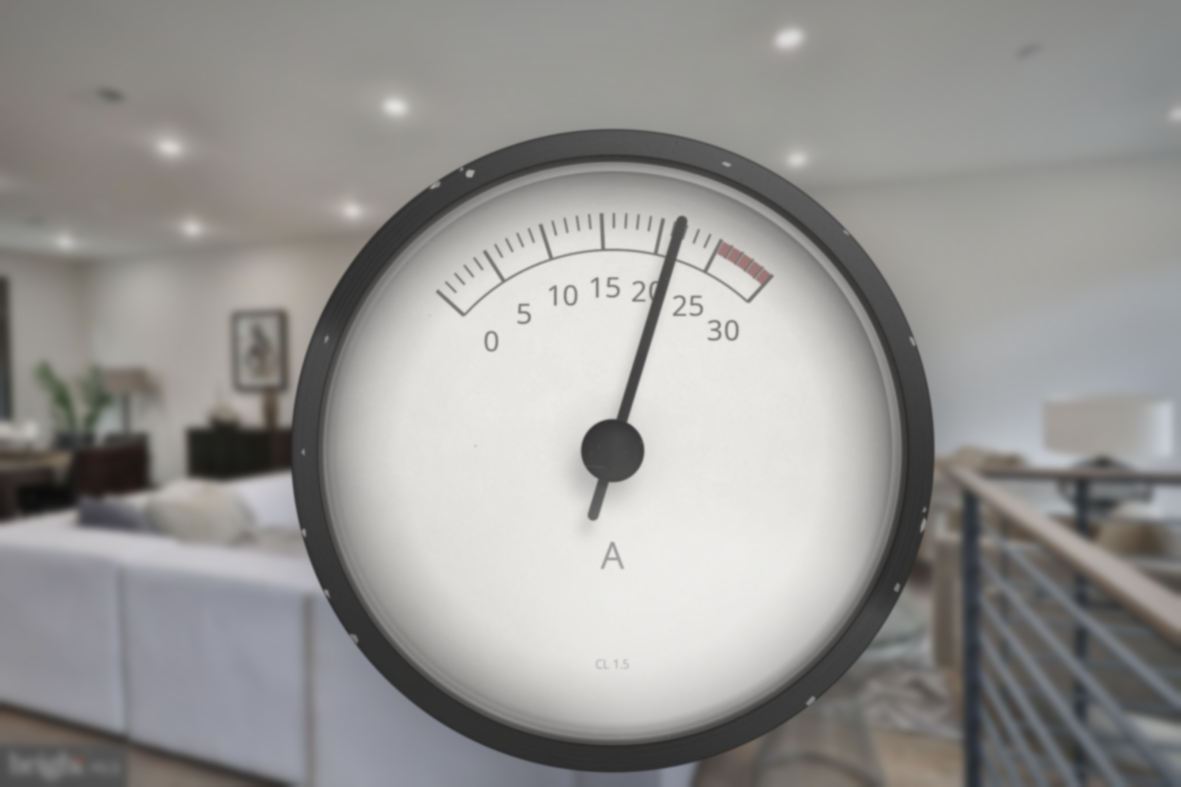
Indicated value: 21.5A
